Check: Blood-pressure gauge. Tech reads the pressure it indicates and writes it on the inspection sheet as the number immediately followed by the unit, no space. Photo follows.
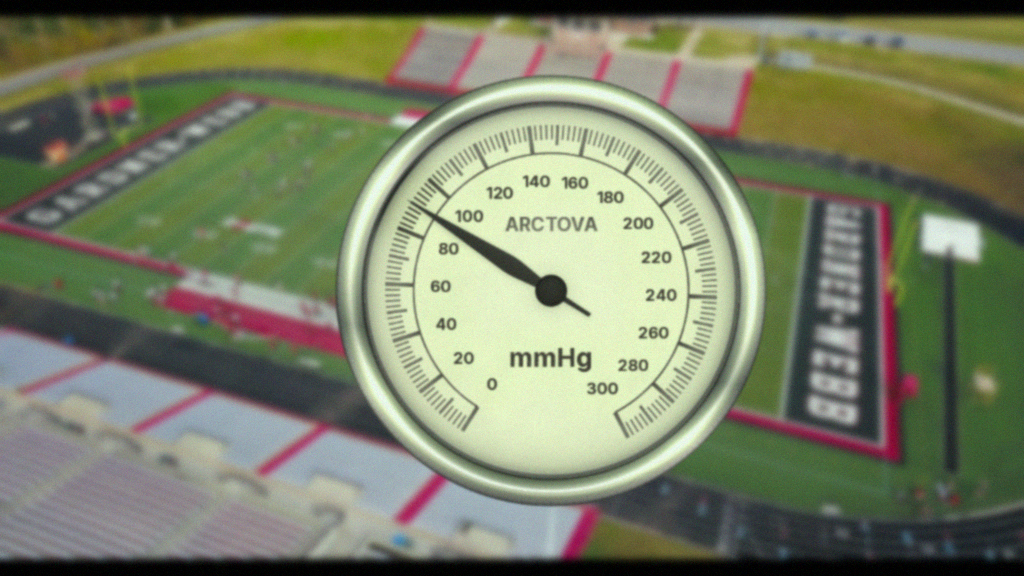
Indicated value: 90mmHg
